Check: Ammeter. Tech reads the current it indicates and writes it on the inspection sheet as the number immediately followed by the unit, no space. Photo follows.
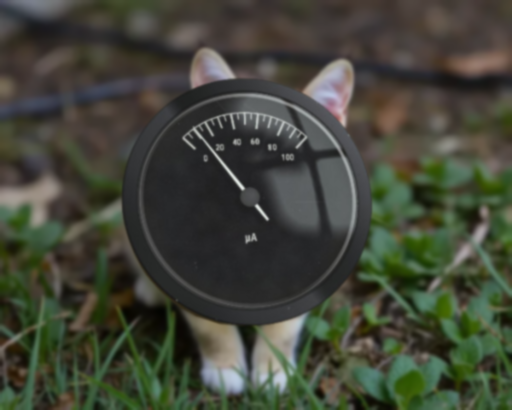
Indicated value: 10µA
